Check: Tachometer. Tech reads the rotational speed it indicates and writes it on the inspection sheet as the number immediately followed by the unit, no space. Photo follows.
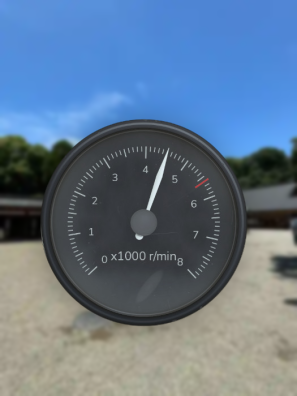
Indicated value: 4500rpm
